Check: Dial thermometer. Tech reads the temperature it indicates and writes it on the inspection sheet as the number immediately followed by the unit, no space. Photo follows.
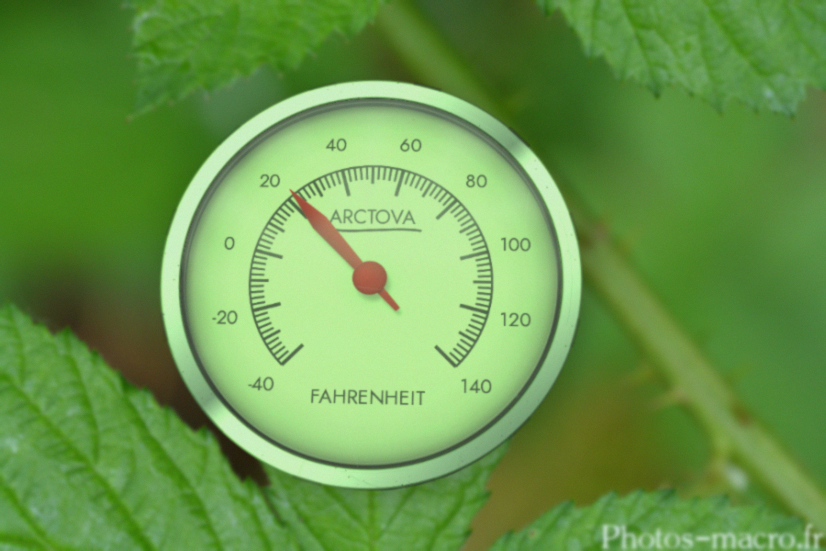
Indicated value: 22°F
